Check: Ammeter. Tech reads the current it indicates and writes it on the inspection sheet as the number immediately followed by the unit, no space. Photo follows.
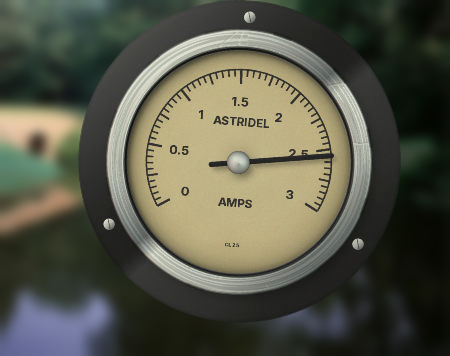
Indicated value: 2.55A
